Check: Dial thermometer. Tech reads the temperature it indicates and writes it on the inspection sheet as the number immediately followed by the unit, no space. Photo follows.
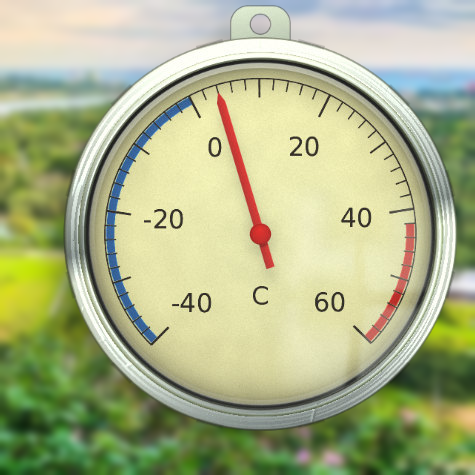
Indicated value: 4°C
